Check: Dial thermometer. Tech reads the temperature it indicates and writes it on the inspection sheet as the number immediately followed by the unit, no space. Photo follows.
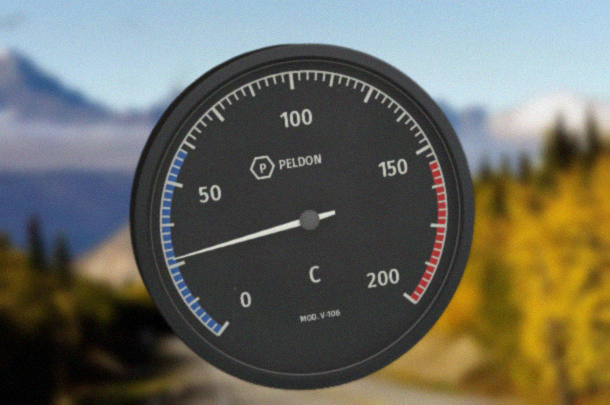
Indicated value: 27.5°C
